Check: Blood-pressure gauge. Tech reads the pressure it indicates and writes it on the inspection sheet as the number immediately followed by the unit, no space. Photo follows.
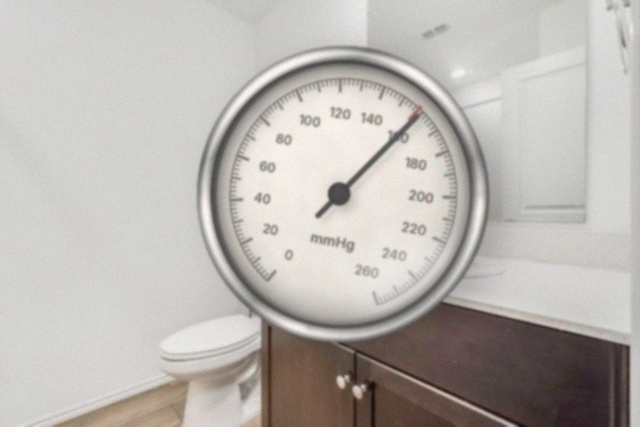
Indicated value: 160mmHg
